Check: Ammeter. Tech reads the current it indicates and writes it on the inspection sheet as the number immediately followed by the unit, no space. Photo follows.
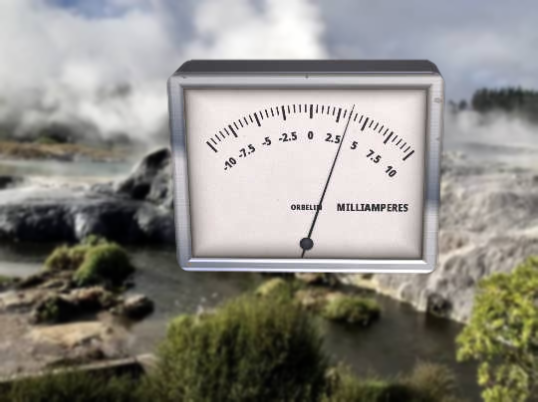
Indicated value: 3.5mA
